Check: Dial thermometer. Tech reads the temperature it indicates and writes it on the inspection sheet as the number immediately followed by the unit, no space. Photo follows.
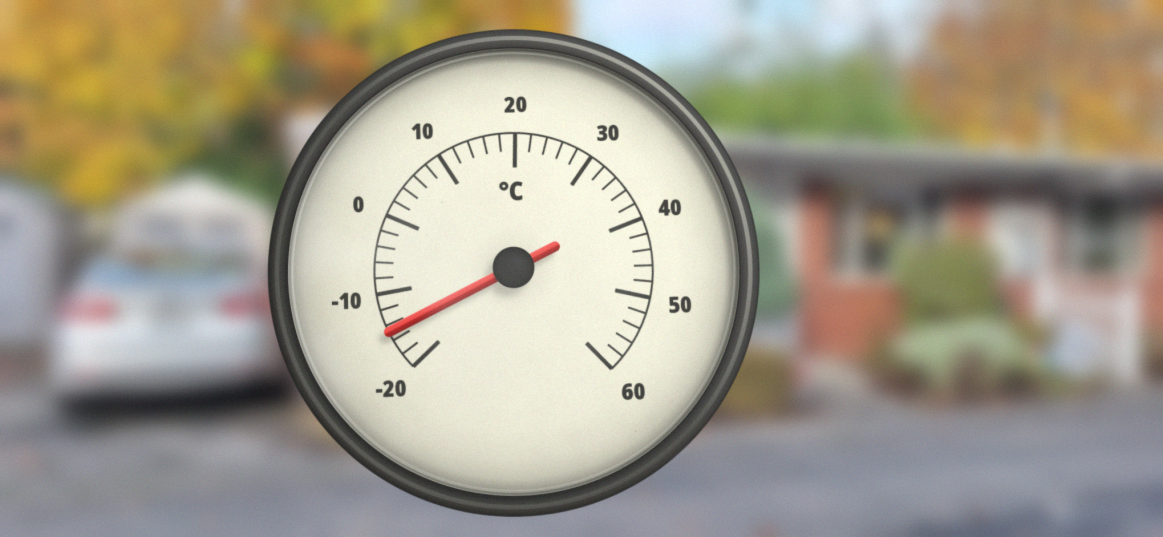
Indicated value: -15°C
